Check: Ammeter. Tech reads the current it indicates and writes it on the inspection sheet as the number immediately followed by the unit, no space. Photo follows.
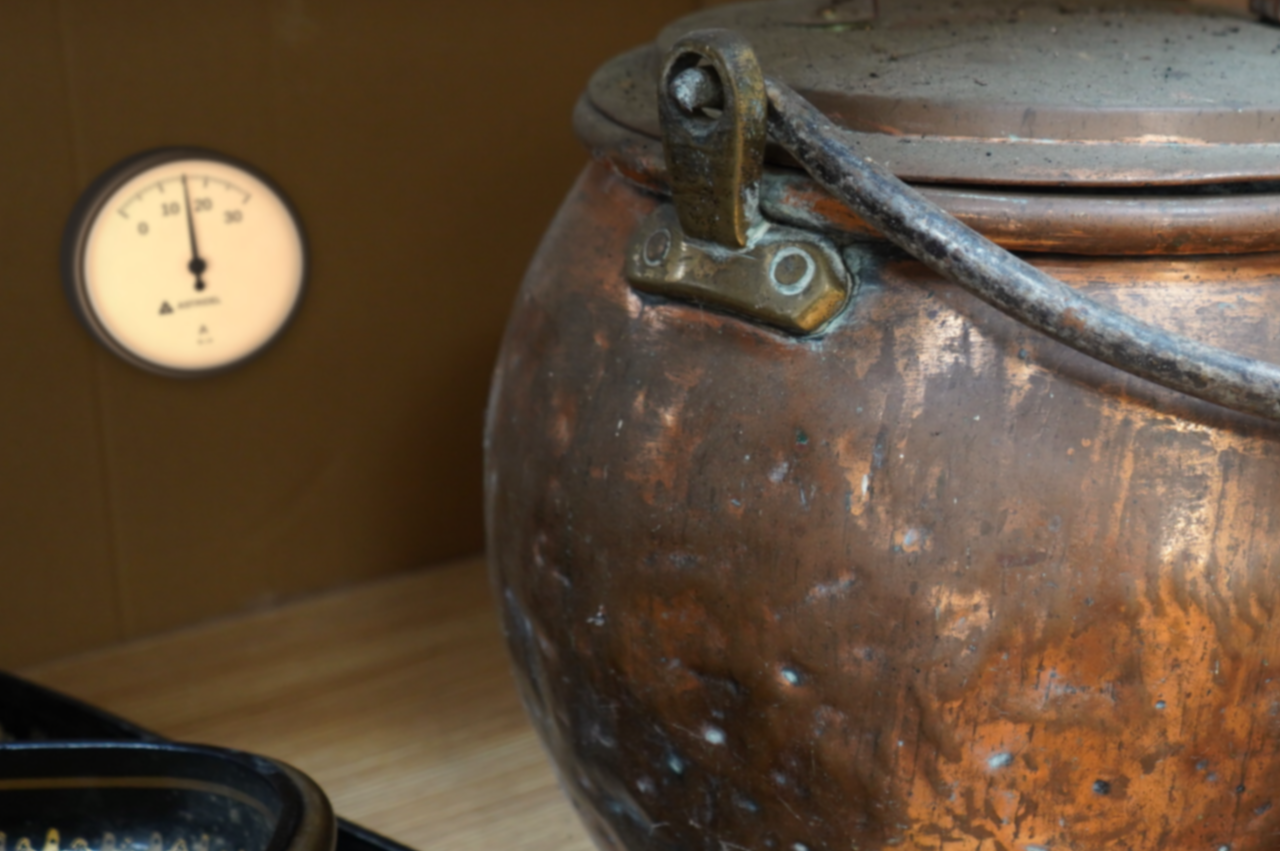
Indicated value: 15A
